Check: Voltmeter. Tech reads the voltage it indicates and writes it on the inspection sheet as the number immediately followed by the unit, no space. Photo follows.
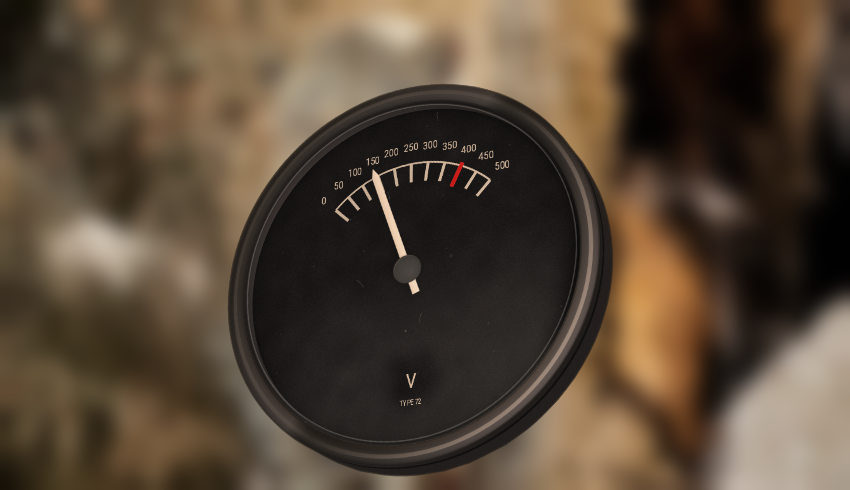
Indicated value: 150V
